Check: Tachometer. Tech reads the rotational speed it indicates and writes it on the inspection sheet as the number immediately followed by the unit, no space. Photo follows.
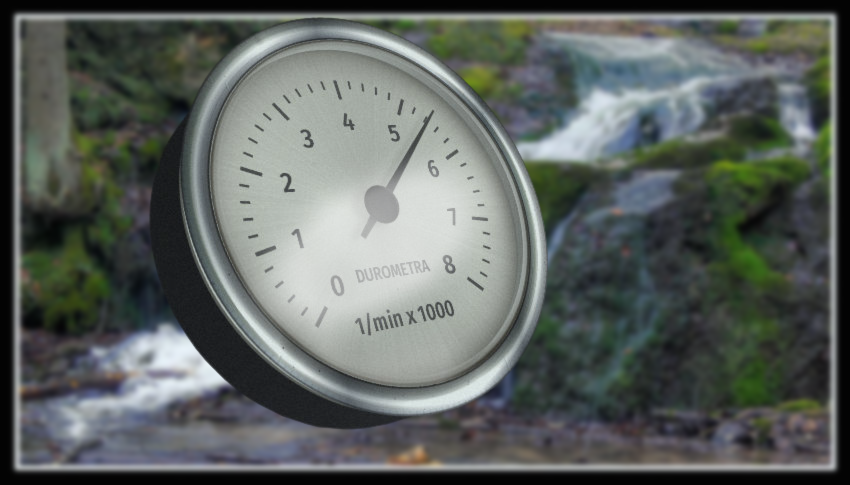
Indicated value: 5400rpm
